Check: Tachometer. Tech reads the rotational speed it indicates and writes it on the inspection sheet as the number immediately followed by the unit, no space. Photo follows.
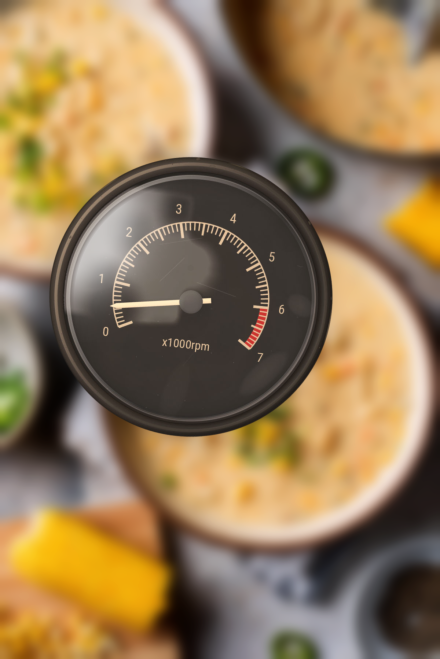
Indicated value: 500rpm
